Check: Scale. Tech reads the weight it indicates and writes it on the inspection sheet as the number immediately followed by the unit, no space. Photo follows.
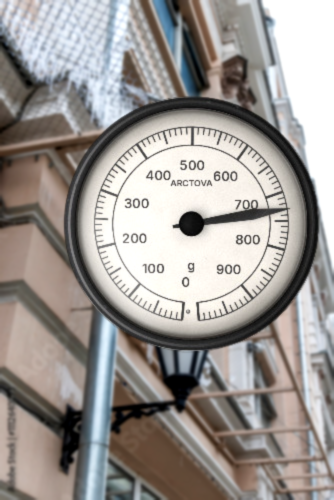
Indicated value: 730g
